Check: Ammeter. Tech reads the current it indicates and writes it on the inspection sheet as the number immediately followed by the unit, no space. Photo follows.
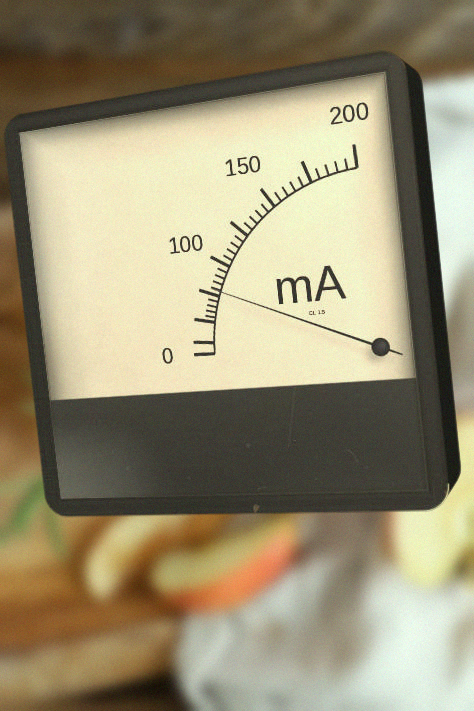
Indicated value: 80mA
